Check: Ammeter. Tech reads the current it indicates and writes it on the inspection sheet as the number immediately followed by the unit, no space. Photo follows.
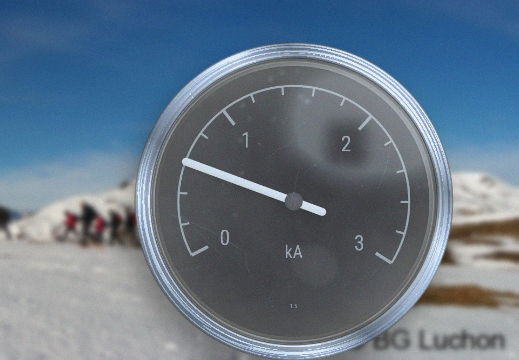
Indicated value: 0.6kA
